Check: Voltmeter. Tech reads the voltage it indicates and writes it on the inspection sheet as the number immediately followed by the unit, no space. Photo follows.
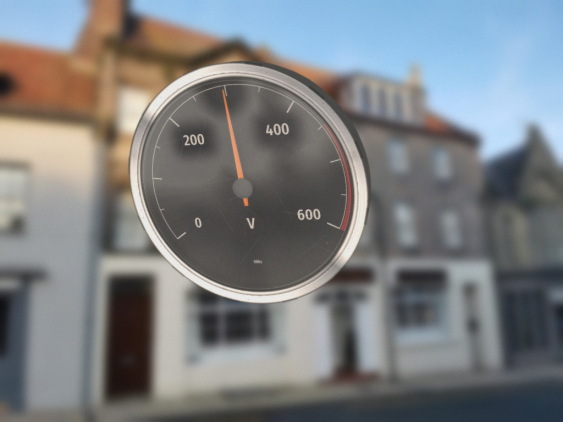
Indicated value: 300V
